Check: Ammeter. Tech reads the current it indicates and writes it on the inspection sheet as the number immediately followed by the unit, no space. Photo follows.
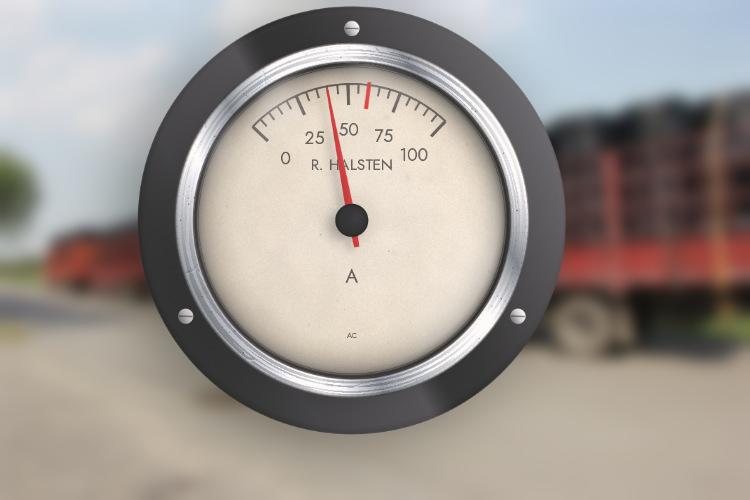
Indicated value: 40A
